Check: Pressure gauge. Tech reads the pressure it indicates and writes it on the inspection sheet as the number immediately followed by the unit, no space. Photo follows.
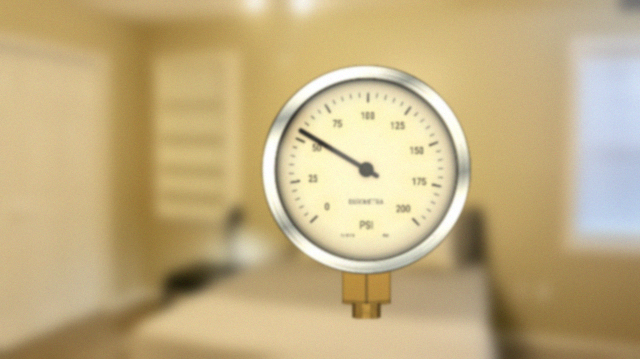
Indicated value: 55psi
